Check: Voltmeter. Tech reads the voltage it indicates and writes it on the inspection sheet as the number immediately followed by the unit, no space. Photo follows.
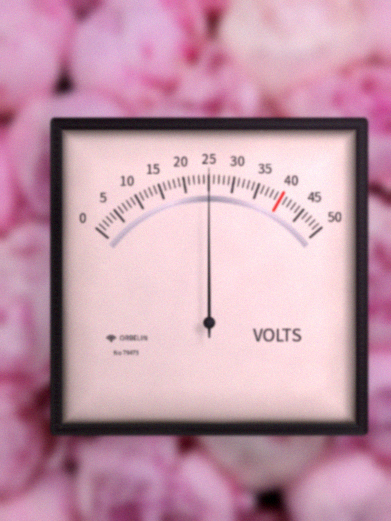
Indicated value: 25V
